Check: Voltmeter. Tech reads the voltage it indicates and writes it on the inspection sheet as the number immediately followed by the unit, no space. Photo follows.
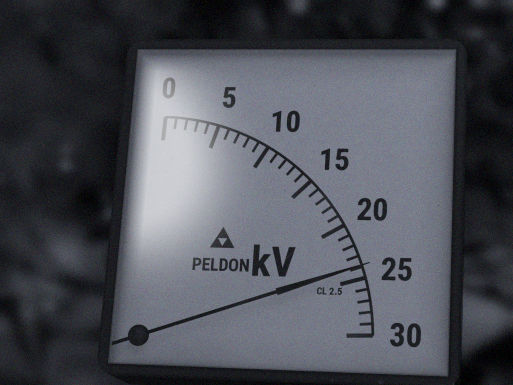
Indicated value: 24kV
